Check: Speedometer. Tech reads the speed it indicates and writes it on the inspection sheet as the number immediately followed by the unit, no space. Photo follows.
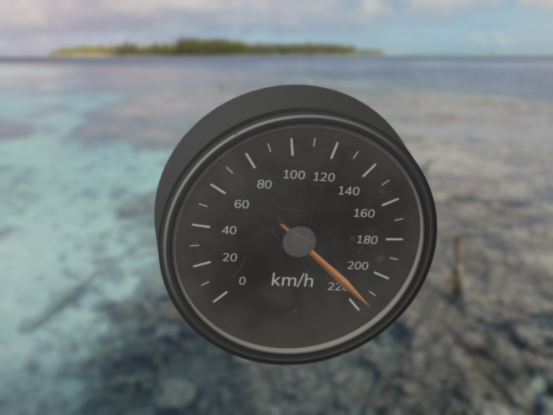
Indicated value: 215km/h
